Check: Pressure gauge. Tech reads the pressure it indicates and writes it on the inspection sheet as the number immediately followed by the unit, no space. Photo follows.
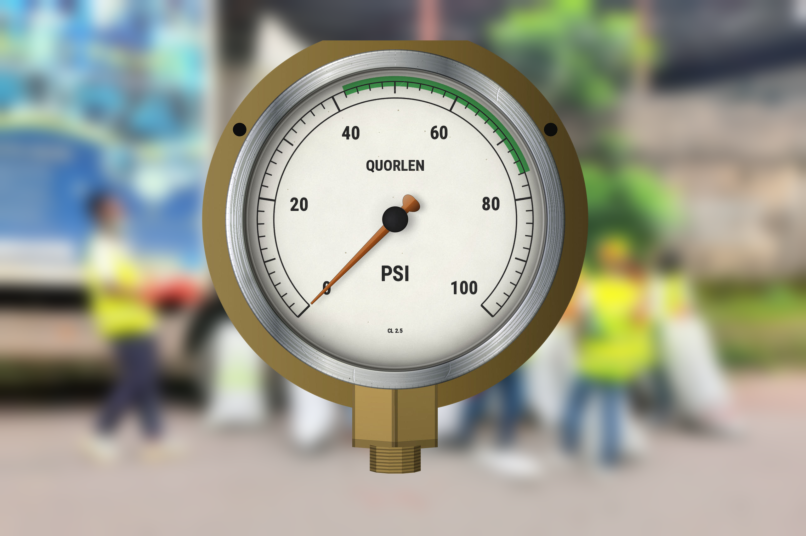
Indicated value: 0psi
